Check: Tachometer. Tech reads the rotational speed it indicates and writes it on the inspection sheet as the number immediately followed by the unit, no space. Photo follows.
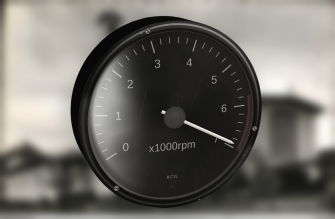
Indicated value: 6900rpm
